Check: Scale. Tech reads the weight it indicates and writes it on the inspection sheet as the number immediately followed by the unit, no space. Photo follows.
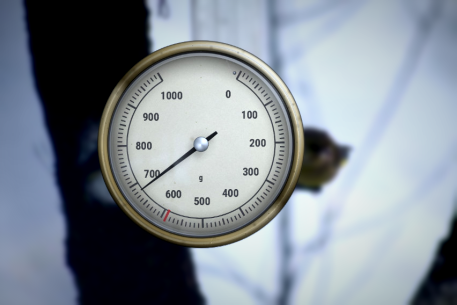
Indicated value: 680g
